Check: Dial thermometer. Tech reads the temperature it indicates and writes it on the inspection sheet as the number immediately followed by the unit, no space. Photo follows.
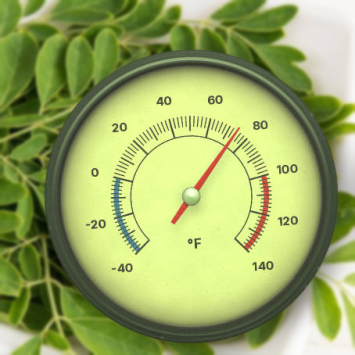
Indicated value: 74°F
